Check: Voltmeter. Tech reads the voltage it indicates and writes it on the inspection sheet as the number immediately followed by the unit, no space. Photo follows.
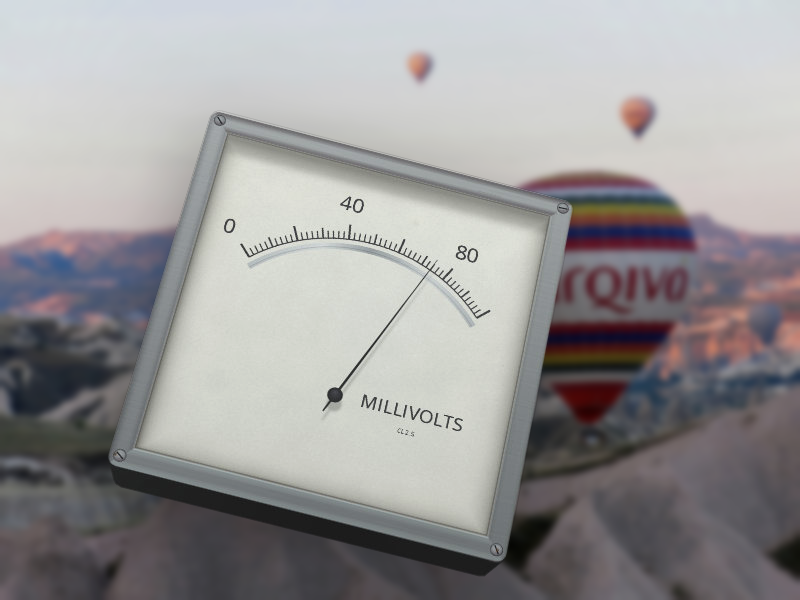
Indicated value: 74mV
